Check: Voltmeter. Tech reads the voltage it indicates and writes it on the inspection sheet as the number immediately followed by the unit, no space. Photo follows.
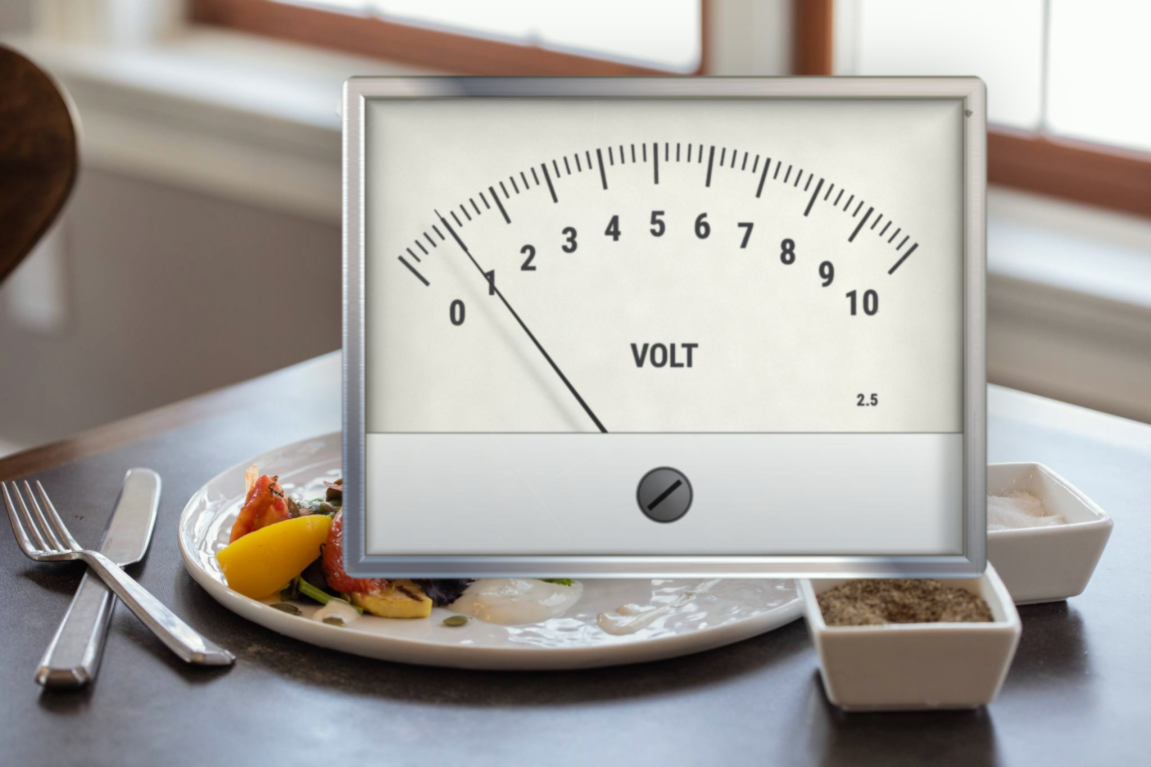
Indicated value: 1V
